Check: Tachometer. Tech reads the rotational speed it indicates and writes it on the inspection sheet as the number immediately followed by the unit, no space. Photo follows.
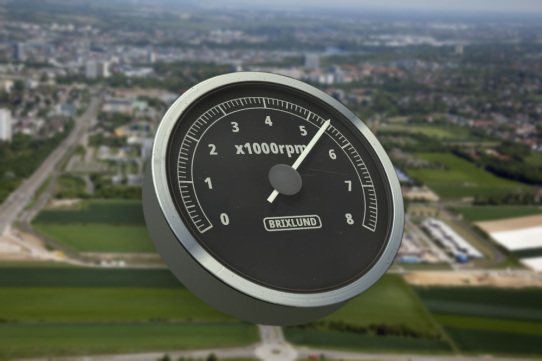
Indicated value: 5400rpm
